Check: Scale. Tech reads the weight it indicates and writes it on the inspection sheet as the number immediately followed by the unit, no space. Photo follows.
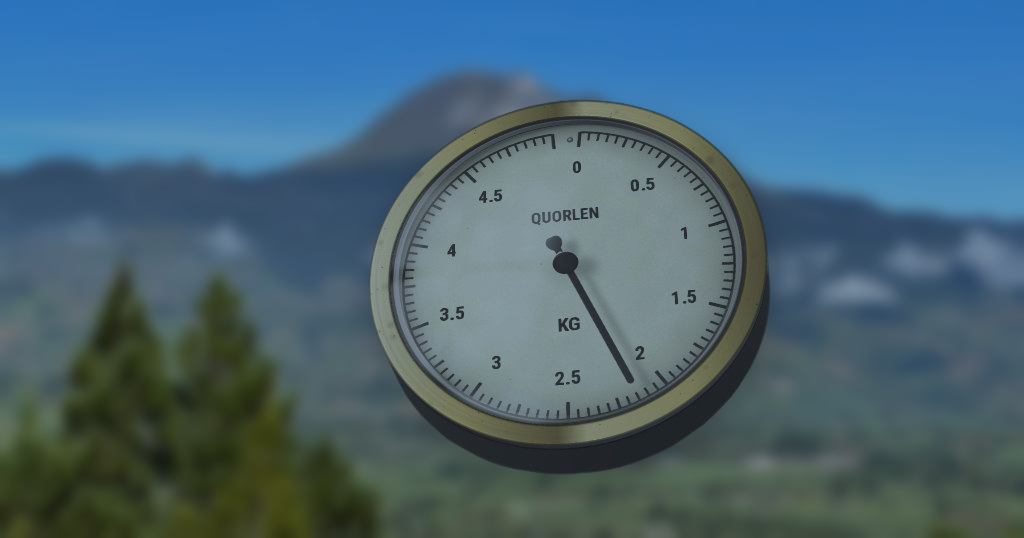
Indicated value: 2.15kg
